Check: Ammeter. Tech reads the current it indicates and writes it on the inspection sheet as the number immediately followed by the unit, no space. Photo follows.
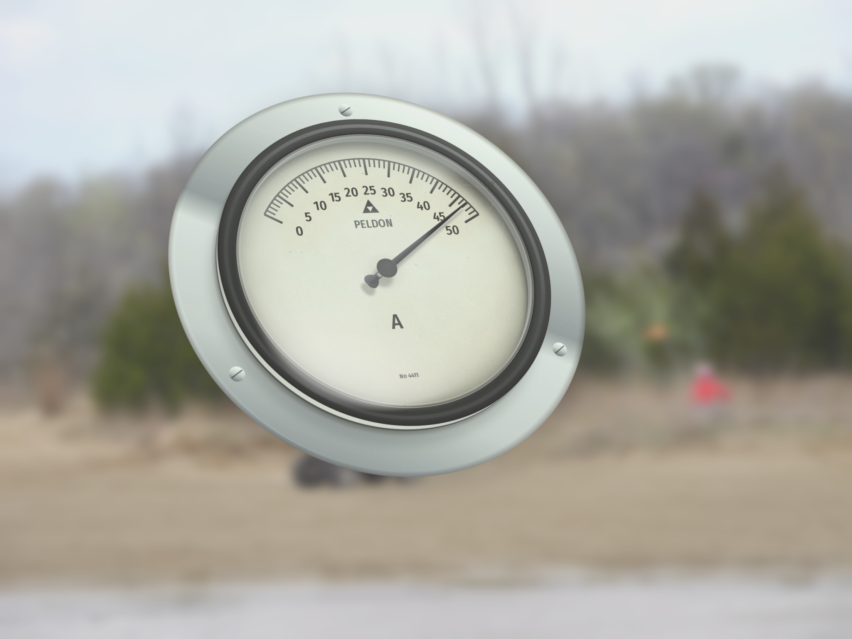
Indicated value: 47A
